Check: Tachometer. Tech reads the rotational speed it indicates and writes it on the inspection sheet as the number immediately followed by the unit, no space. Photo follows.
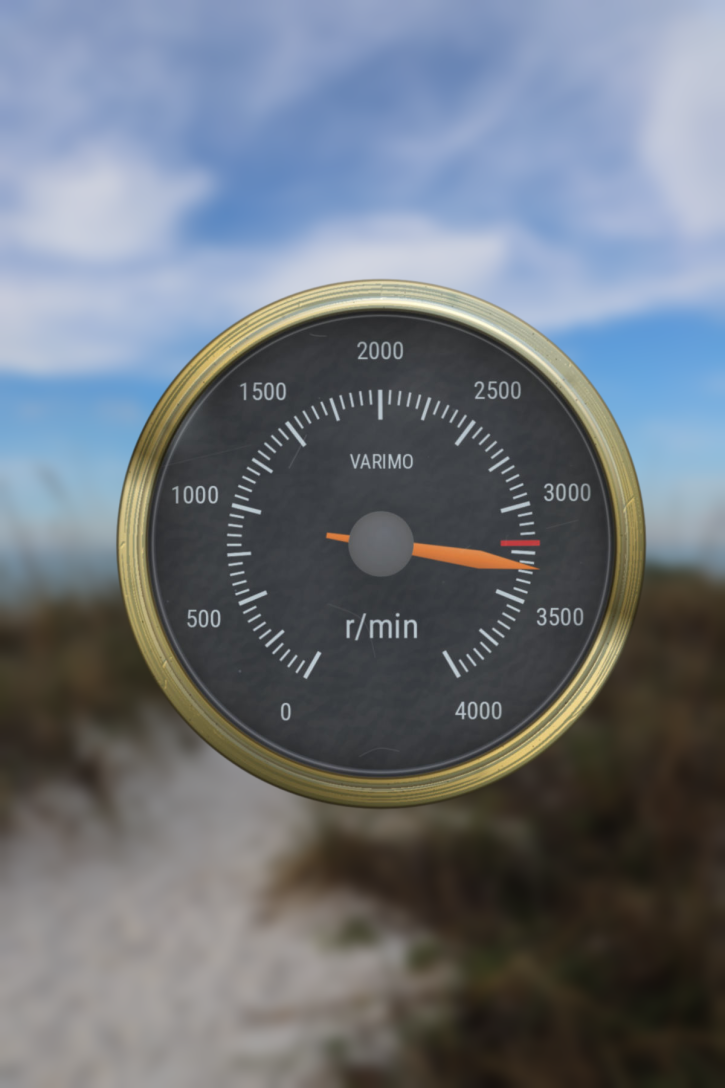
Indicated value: 3325rpm
